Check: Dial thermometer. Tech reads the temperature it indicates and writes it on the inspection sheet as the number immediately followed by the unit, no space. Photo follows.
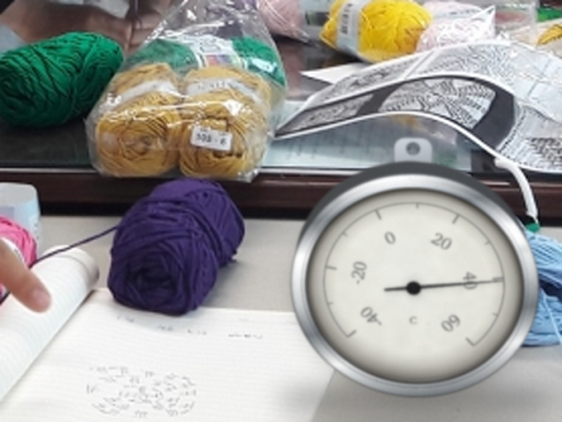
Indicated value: 40°C
